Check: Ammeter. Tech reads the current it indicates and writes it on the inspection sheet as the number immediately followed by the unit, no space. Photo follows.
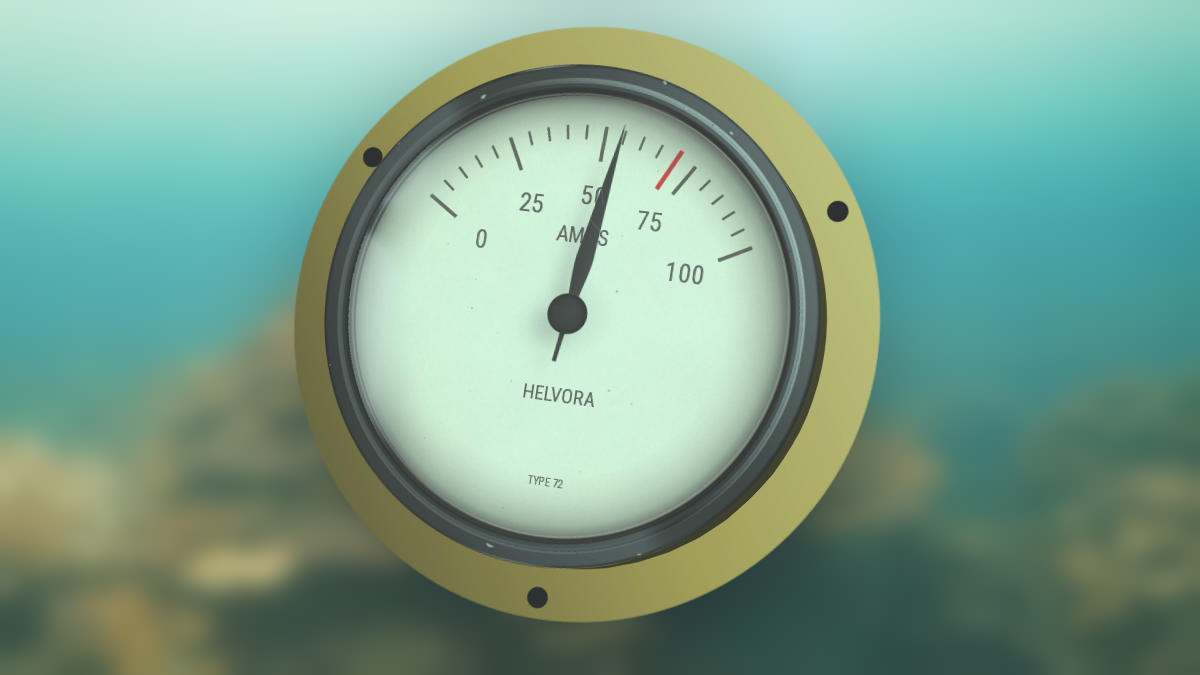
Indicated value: 55A
